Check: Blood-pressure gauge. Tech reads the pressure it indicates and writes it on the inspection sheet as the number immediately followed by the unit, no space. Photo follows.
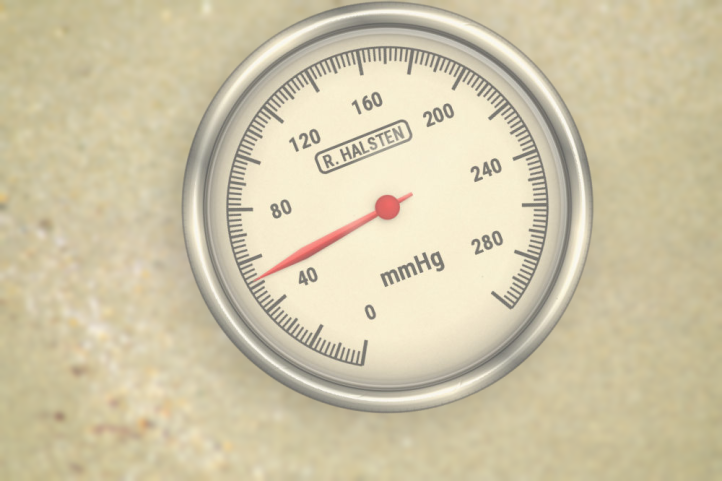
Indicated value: 52mmHg
